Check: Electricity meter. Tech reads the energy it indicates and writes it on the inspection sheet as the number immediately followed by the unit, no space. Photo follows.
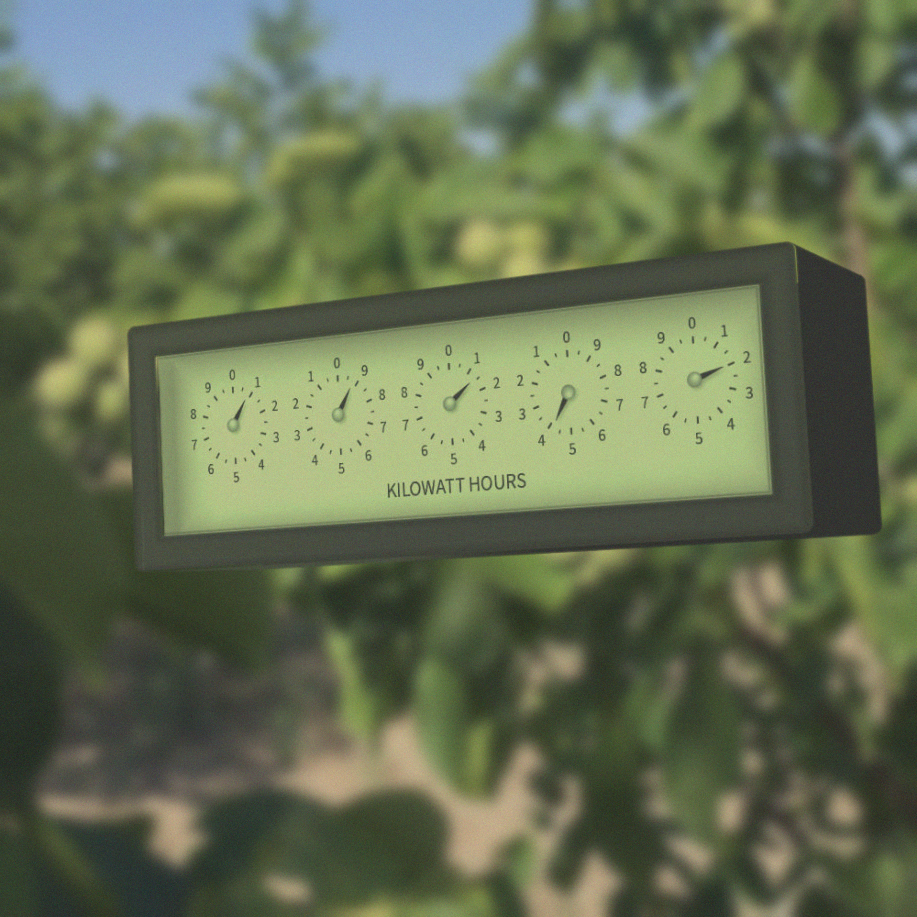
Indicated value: 9142kWh
